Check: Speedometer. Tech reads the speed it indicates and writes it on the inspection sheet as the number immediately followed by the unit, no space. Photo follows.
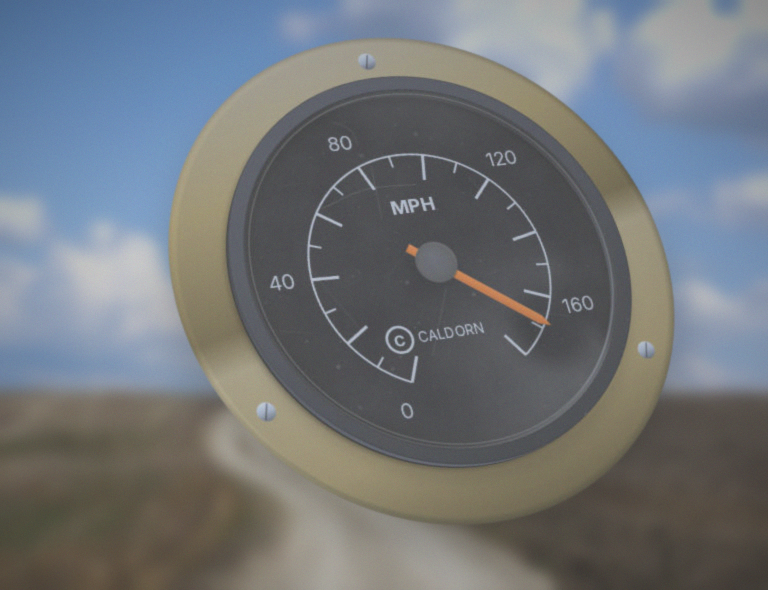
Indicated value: 170mph
